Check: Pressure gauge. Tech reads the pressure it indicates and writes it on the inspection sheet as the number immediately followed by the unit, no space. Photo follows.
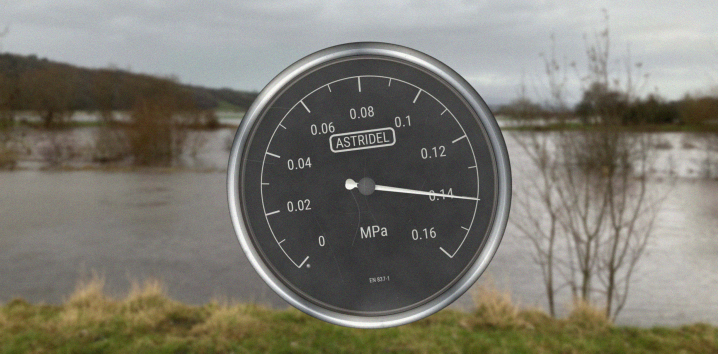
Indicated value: 0.14MPa
